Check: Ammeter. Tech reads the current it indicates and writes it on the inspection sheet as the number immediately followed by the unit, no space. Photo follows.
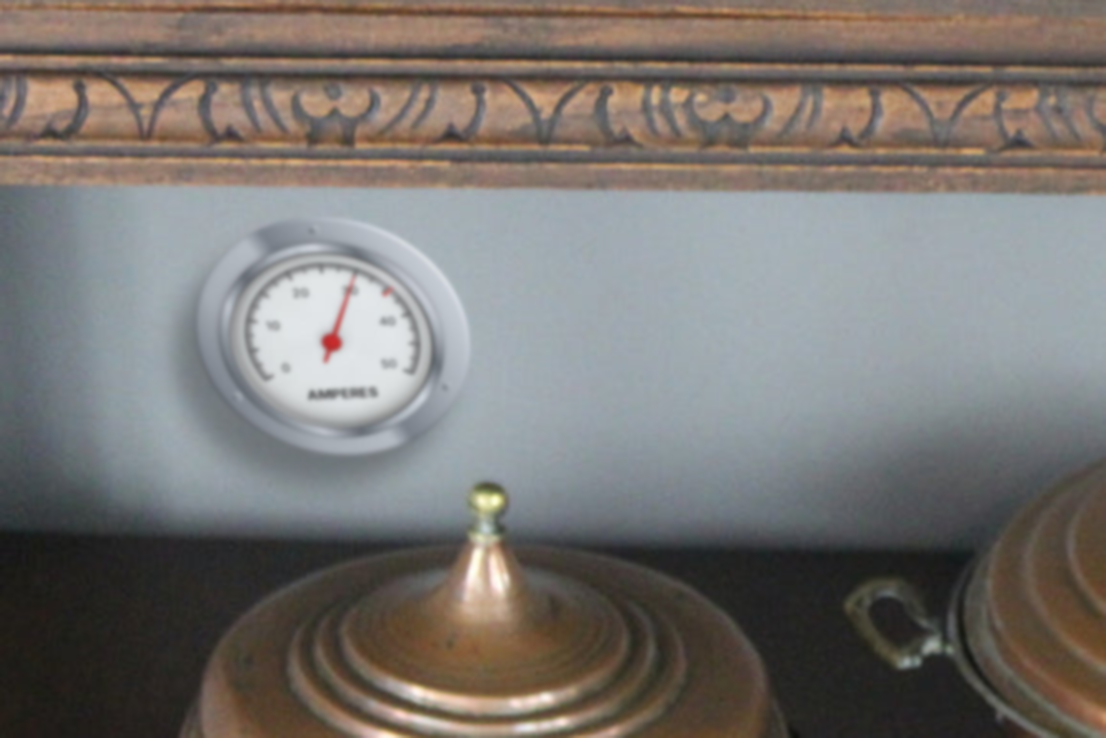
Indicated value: 30A
